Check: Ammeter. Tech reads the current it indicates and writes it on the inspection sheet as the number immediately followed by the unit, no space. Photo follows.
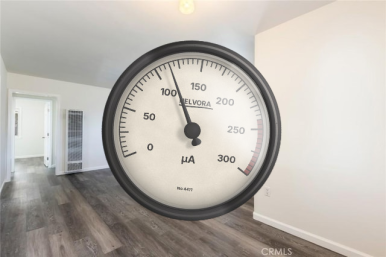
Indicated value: 115µA
